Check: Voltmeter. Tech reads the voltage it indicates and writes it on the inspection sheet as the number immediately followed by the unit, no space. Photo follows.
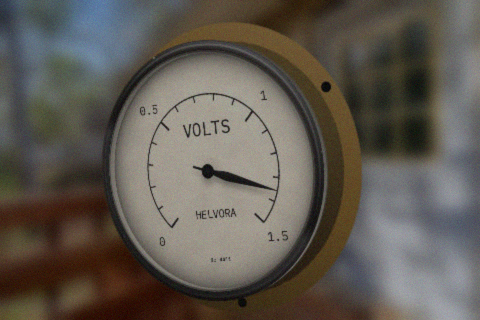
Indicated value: 1.35V
